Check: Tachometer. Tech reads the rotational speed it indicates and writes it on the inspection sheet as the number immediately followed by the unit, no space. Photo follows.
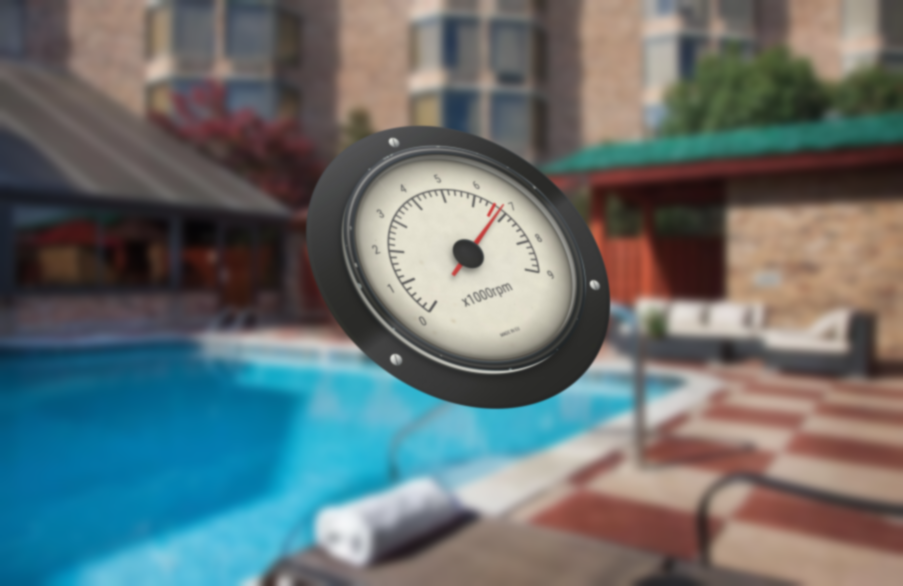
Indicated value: 6800rpm
